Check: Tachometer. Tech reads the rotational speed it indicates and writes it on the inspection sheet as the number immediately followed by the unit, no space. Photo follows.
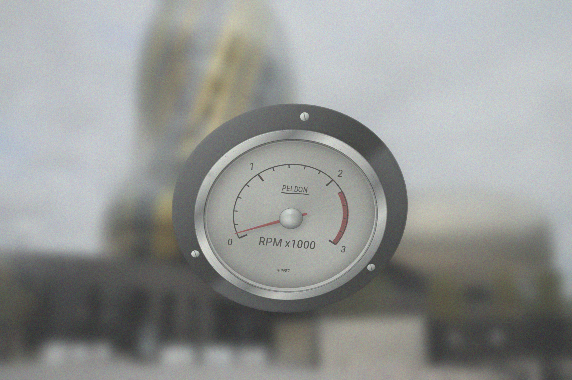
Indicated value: 100rpm
